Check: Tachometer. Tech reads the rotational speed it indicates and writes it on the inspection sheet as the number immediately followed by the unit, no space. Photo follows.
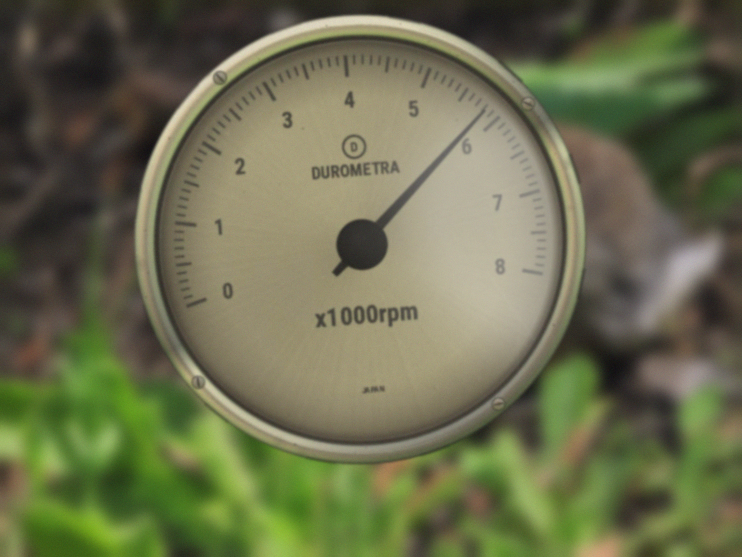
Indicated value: 5800rpm
